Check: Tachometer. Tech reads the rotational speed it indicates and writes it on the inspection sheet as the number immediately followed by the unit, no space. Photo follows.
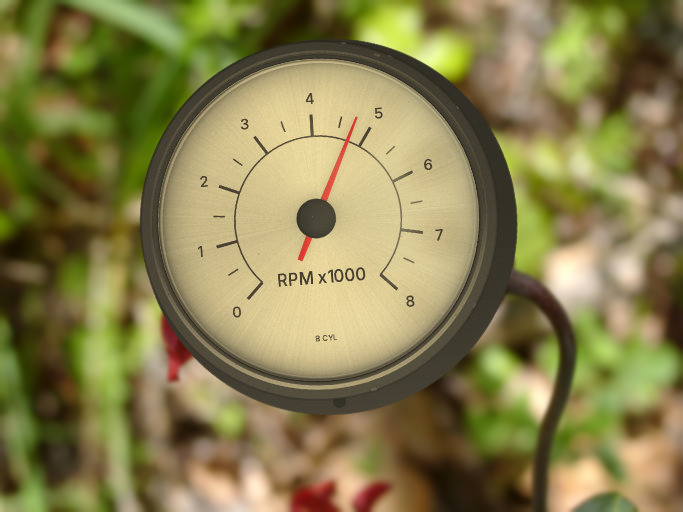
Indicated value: 4750rpm
